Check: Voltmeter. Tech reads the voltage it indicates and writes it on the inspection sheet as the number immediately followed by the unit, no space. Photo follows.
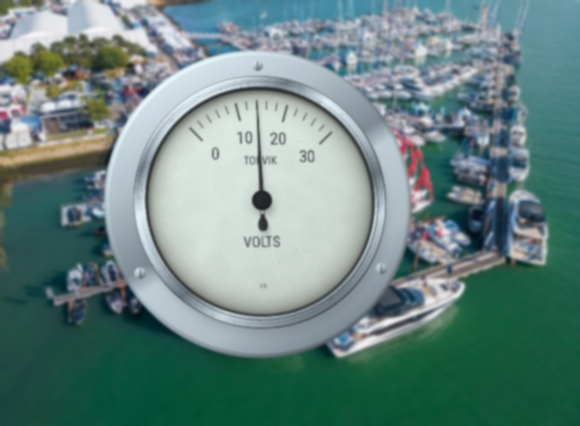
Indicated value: 14V
